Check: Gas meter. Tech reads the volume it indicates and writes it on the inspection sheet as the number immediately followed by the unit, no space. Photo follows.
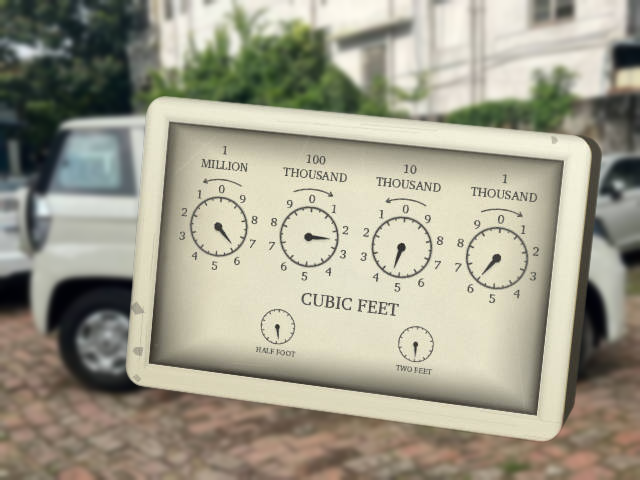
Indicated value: 624600ft³
